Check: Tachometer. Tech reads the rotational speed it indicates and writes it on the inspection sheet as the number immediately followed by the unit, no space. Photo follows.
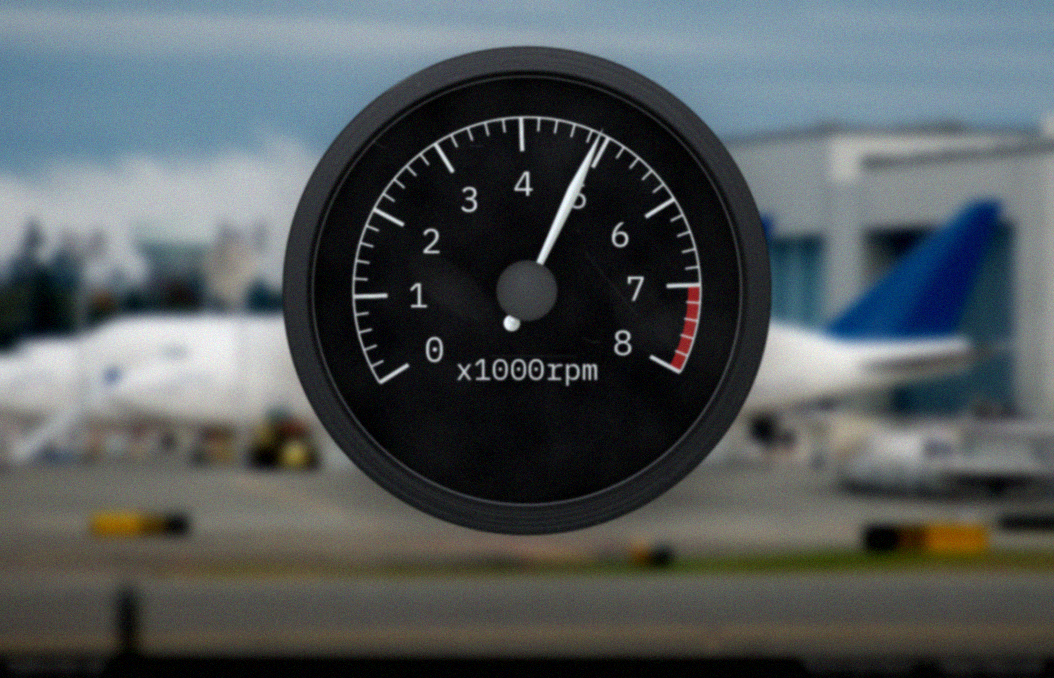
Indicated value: 4900rpm
